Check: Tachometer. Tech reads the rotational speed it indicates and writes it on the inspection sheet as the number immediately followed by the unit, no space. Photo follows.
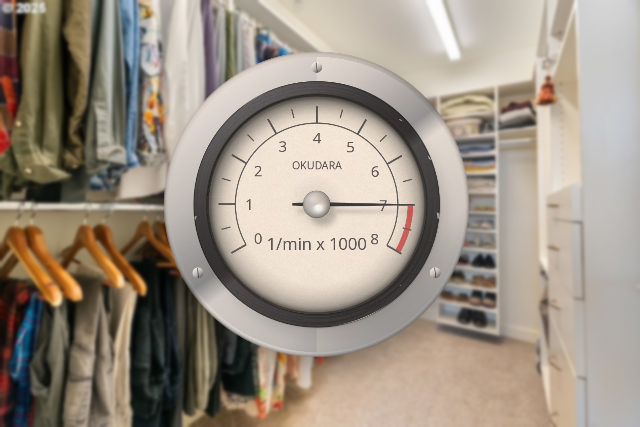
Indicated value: 7000rpm
